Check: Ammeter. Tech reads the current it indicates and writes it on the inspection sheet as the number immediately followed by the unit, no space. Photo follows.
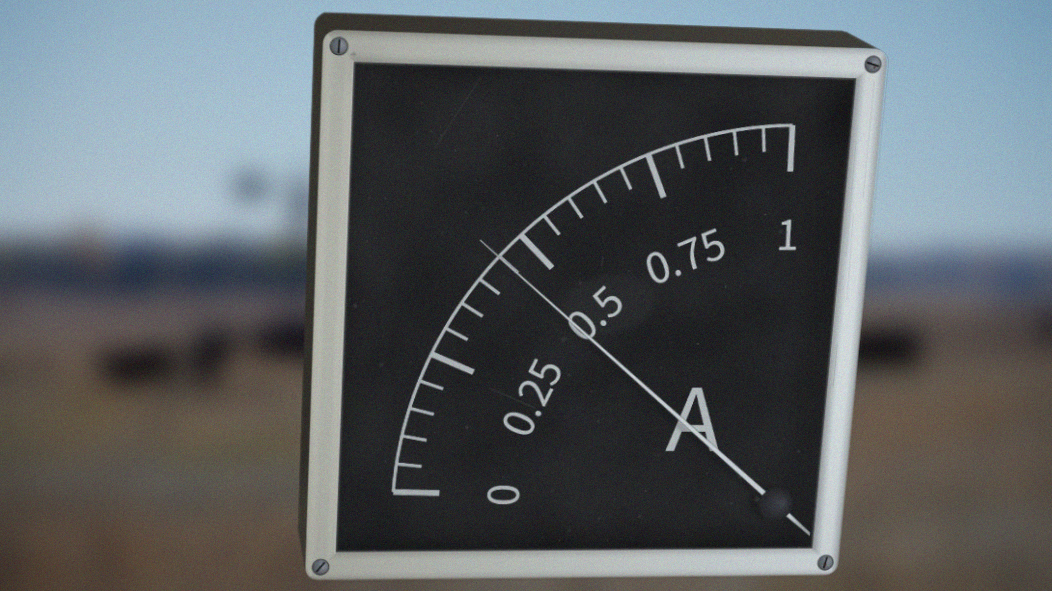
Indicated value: 0.45A
